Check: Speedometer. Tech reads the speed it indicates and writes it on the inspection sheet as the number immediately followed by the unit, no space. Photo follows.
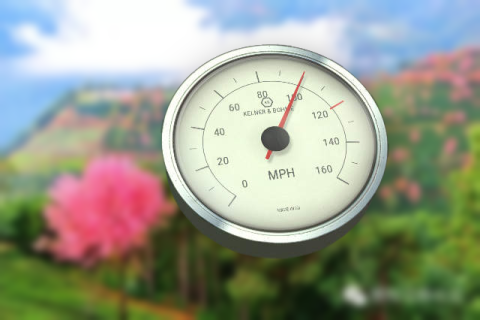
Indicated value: 100mph
